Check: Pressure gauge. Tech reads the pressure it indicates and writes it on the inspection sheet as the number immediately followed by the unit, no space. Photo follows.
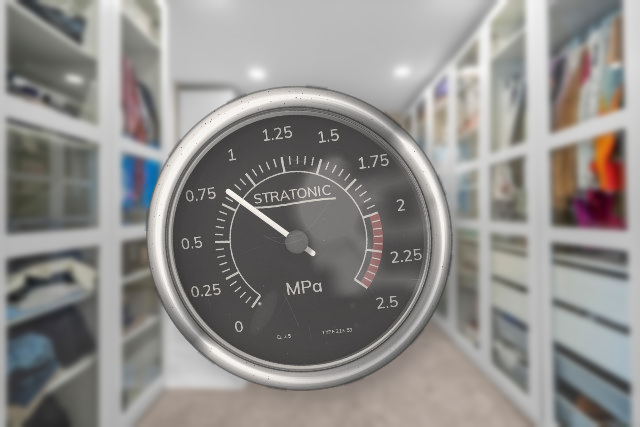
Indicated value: 0.85MPa
